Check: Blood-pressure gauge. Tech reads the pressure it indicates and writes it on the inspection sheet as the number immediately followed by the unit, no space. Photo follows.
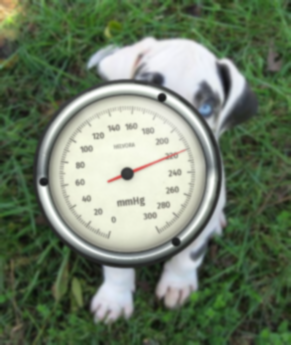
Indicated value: 220mmHg
